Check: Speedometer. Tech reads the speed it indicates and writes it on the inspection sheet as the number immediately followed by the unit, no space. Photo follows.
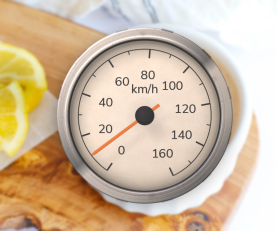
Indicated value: 10km/h
